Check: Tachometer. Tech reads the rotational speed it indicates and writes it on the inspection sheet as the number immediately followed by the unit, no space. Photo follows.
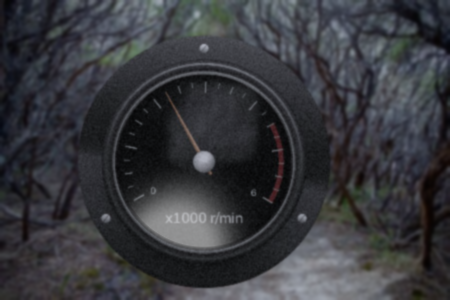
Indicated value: 2250rpm
